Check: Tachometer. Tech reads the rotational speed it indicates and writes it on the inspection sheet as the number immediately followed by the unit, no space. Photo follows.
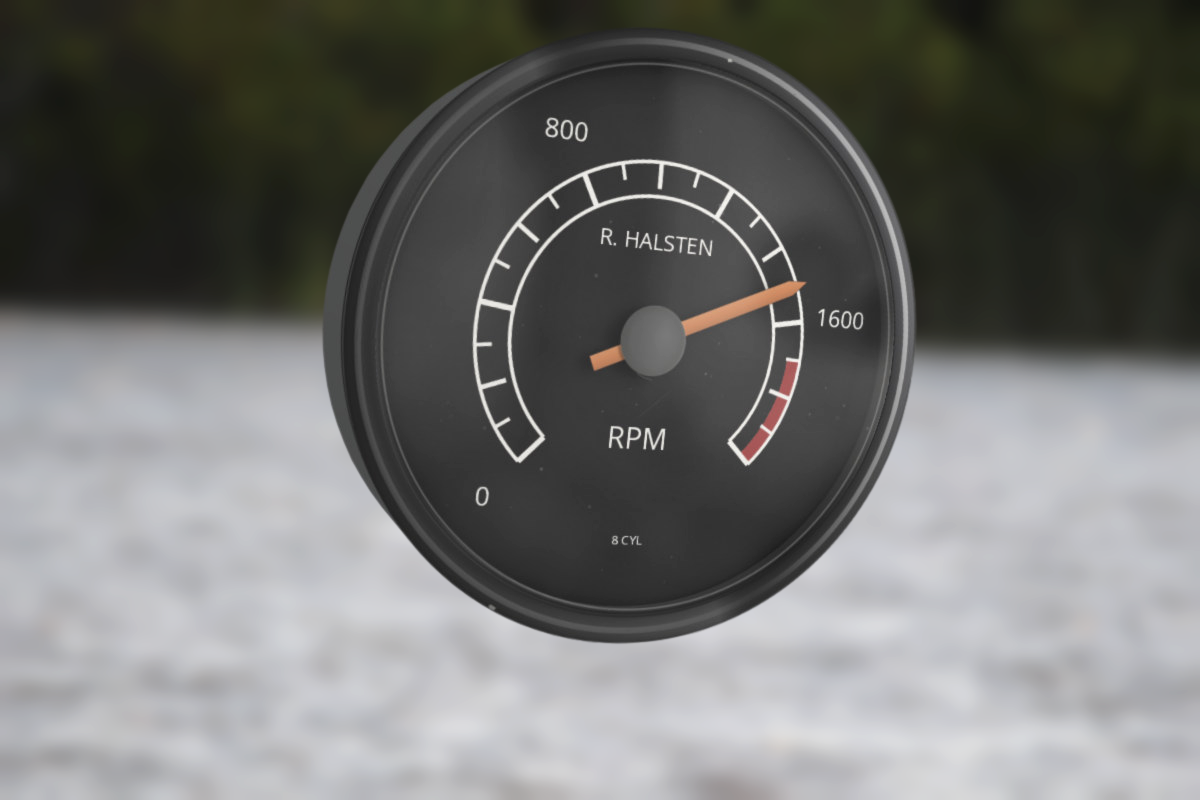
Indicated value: 1500rpm
